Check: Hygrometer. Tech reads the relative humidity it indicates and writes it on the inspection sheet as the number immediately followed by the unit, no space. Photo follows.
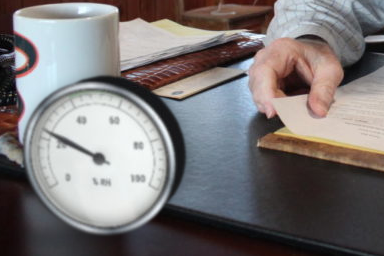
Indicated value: 24%
